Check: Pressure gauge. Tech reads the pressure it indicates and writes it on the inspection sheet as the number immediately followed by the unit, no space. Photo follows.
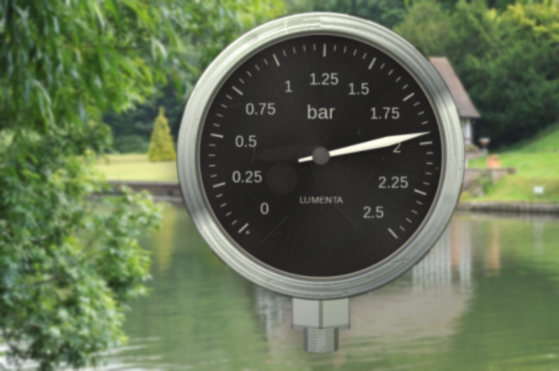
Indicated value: 1.95bar
